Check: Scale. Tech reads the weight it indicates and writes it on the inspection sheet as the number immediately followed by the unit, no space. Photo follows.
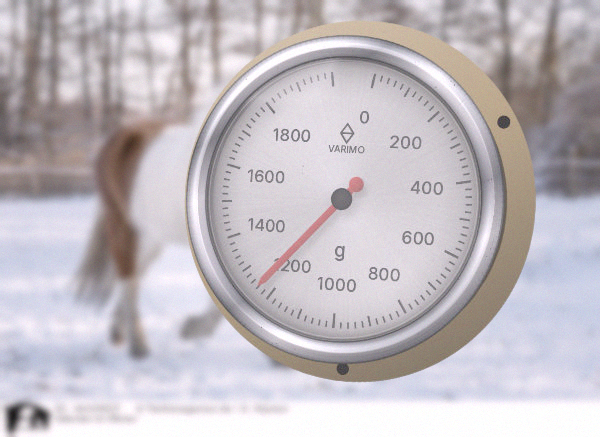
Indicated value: 1240g
